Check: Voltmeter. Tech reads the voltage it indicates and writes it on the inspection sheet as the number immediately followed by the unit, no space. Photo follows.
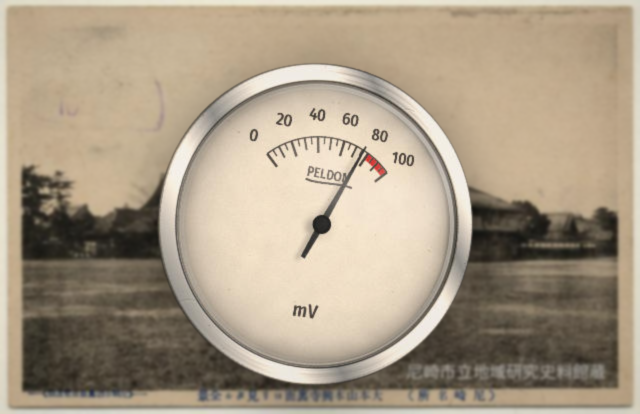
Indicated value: 75mV
